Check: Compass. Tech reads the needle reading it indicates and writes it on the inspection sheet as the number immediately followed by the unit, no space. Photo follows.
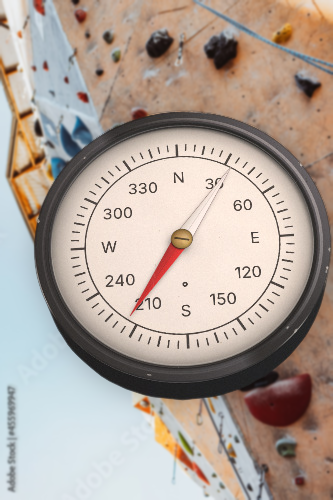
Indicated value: 215°
